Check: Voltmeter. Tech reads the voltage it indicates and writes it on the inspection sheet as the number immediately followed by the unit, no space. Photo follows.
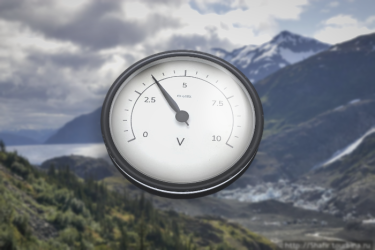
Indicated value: 3.5V
